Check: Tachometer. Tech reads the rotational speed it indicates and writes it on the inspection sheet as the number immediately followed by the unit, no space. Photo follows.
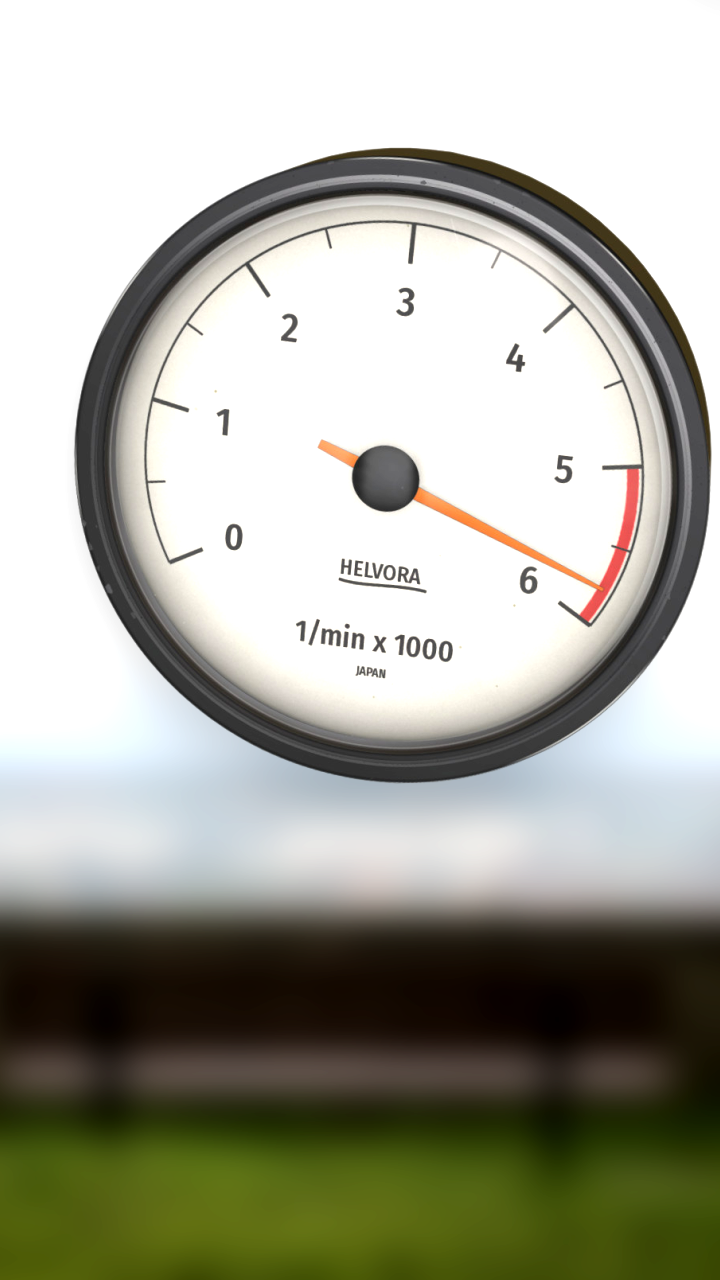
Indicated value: 5750rpm
